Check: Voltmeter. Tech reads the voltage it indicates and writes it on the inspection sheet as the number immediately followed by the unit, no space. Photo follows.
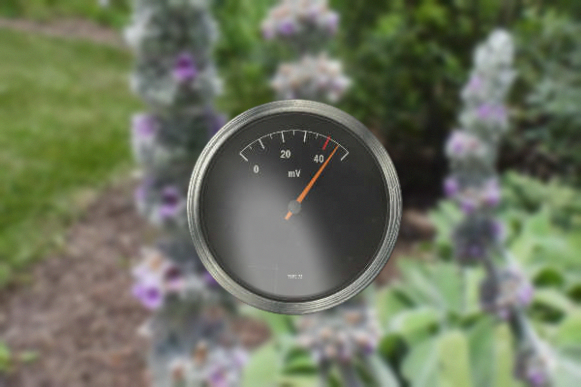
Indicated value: 45mV
